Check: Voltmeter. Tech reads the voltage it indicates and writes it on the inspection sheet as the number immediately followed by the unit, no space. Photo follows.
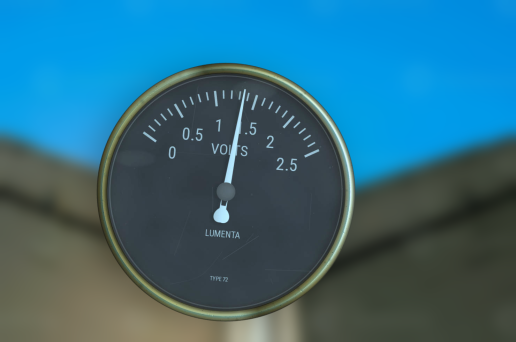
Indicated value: 1.35V
